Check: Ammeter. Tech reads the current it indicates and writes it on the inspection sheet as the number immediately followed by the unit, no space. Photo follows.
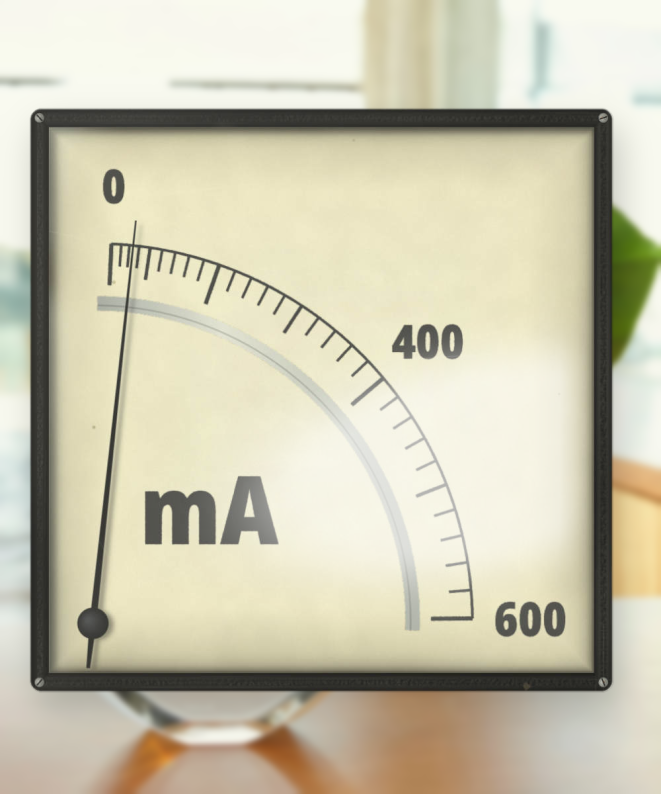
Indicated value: 70mA
